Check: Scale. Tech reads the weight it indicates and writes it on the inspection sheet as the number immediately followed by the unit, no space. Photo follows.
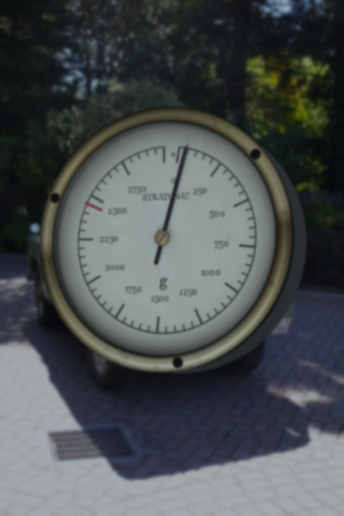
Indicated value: 50g
